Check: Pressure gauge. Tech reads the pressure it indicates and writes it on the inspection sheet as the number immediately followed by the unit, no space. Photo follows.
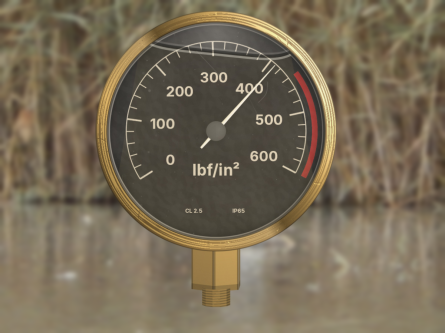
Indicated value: 410psi
